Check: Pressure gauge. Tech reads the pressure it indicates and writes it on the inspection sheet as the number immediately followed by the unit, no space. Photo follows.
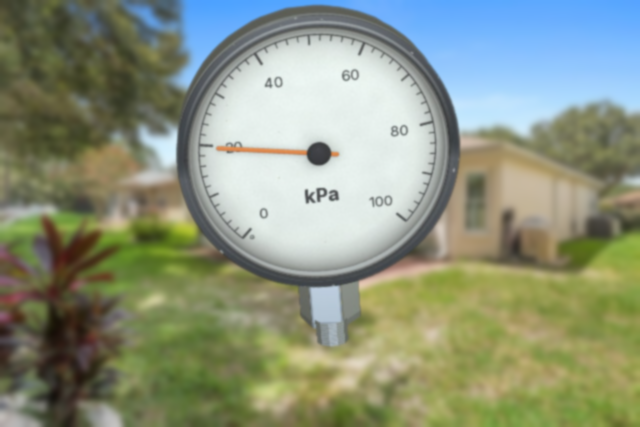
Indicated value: 20kPa
